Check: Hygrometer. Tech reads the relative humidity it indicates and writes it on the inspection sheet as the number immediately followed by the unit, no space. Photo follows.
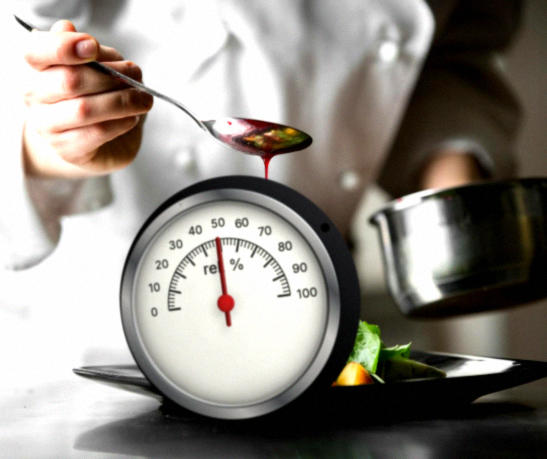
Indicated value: 50%
